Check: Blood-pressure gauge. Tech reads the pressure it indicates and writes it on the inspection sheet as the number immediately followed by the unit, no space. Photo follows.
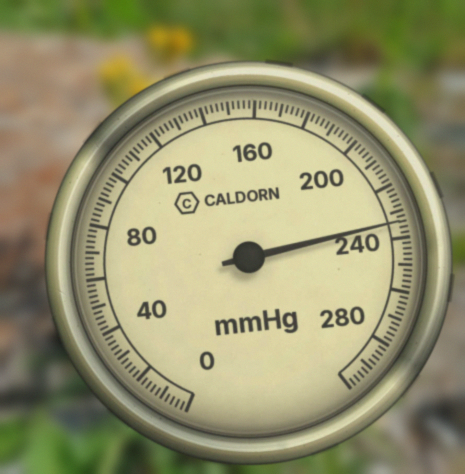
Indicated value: 234mmHg
